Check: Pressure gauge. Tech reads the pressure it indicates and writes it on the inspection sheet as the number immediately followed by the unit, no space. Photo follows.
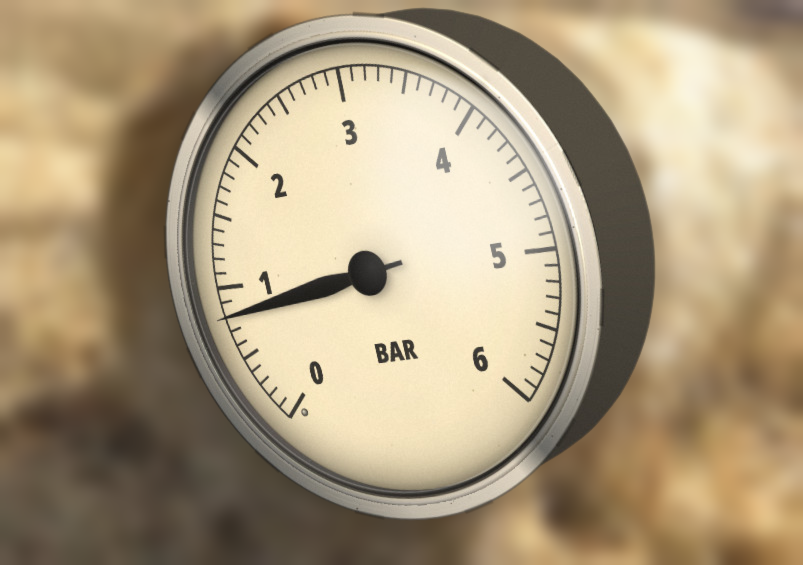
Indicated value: 0.8bar
